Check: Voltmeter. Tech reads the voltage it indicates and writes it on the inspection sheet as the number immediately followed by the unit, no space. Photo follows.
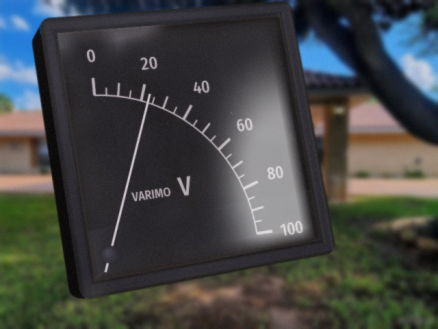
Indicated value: 22.5V
